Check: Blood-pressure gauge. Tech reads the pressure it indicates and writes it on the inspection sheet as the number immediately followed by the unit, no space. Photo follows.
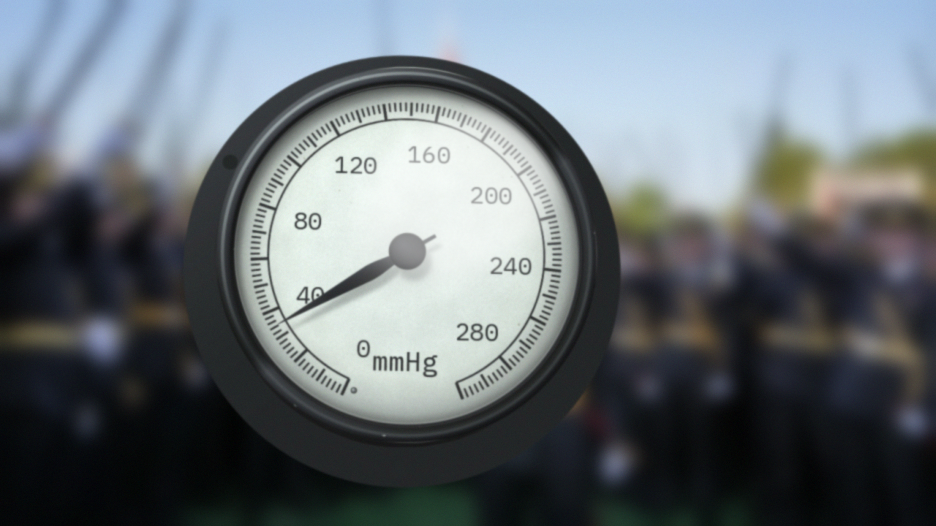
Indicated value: 34mmHg
